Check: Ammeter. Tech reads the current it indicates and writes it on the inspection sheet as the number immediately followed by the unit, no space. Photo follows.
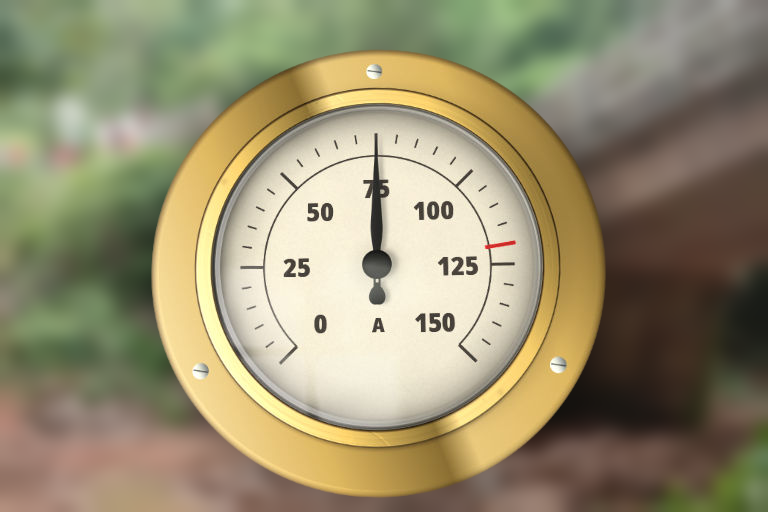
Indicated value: 75A
